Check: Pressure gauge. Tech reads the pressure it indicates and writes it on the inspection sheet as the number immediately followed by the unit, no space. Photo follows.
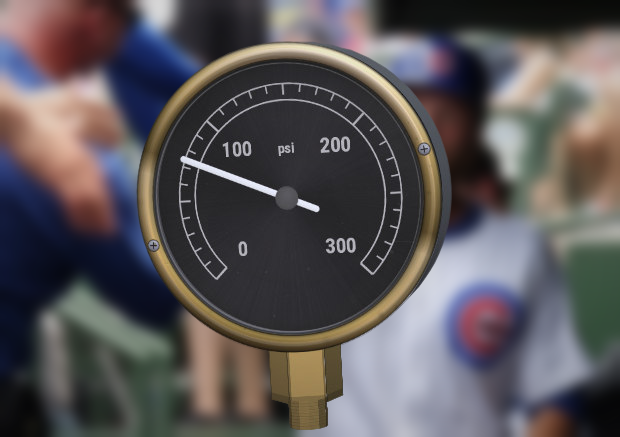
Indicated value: 75psi
